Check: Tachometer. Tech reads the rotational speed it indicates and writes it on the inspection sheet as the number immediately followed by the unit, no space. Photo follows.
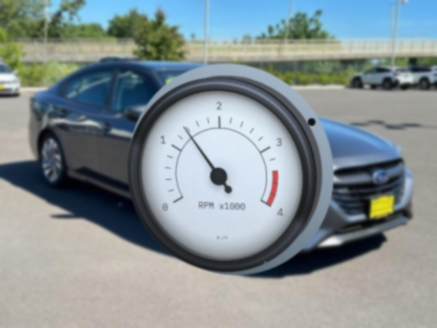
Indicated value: 1400rpm
